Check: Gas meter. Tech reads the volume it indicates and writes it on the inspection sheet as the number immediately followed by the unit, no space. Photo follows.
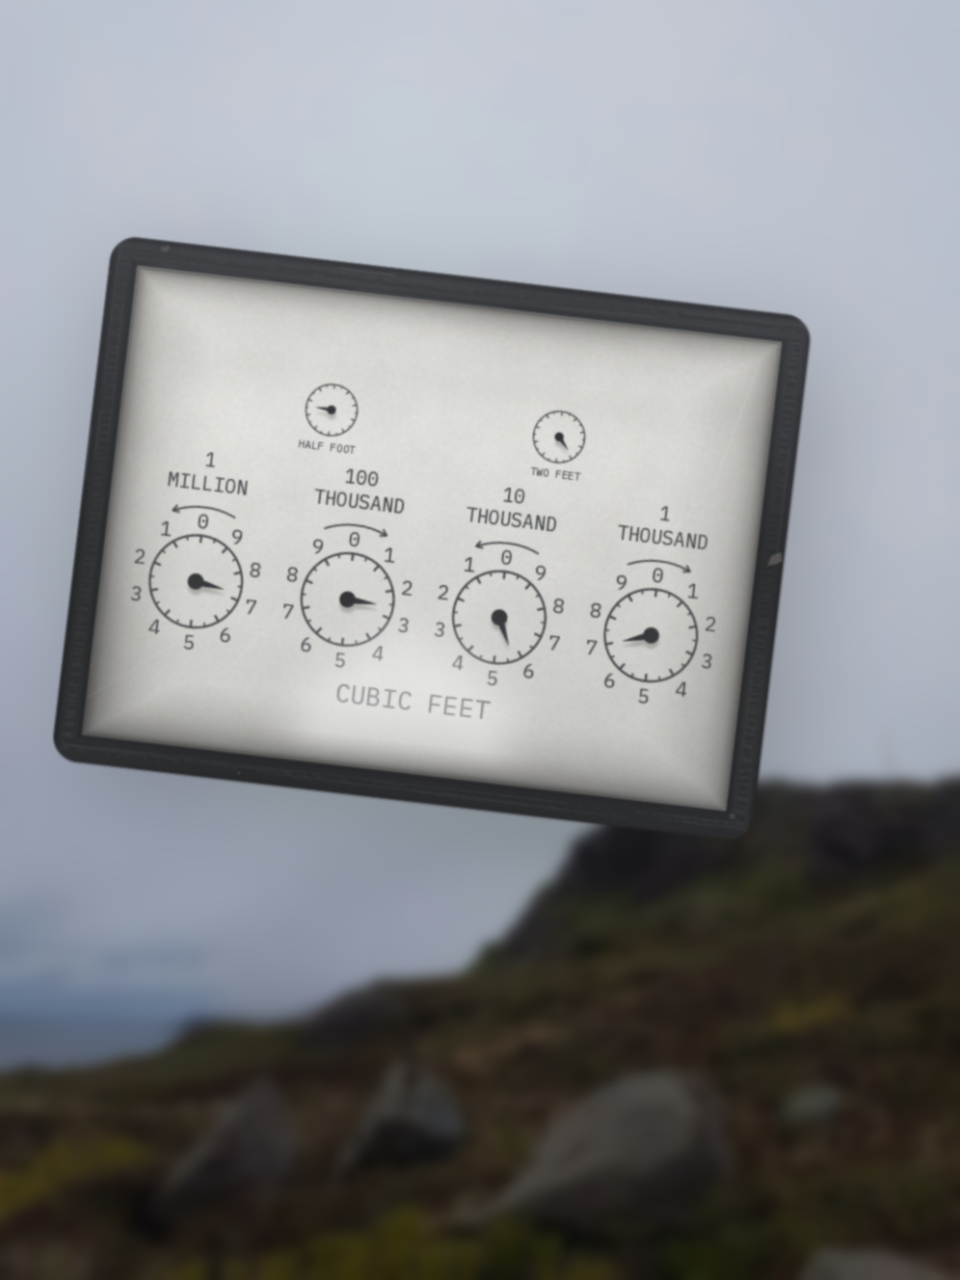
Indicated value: 725700ft³
